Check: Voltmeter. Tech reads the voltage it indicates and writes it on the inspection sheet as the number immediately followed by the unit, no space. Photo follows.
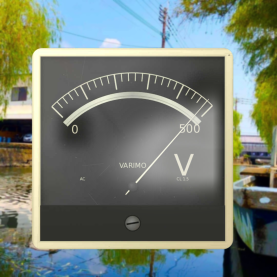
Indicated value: 480V
